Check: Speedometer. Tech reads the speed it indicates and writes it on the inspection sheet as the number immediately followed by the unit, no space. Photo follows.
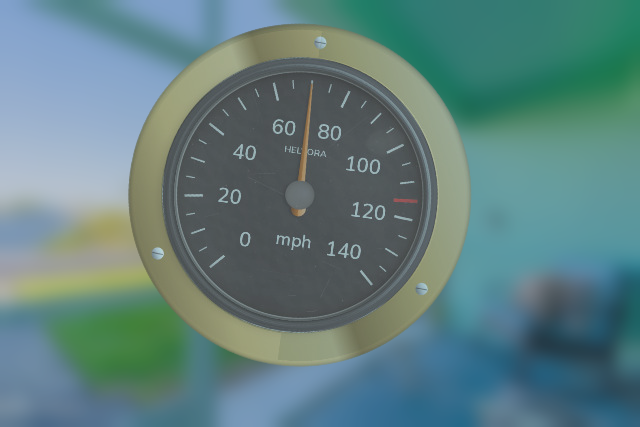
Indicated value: 70mph
